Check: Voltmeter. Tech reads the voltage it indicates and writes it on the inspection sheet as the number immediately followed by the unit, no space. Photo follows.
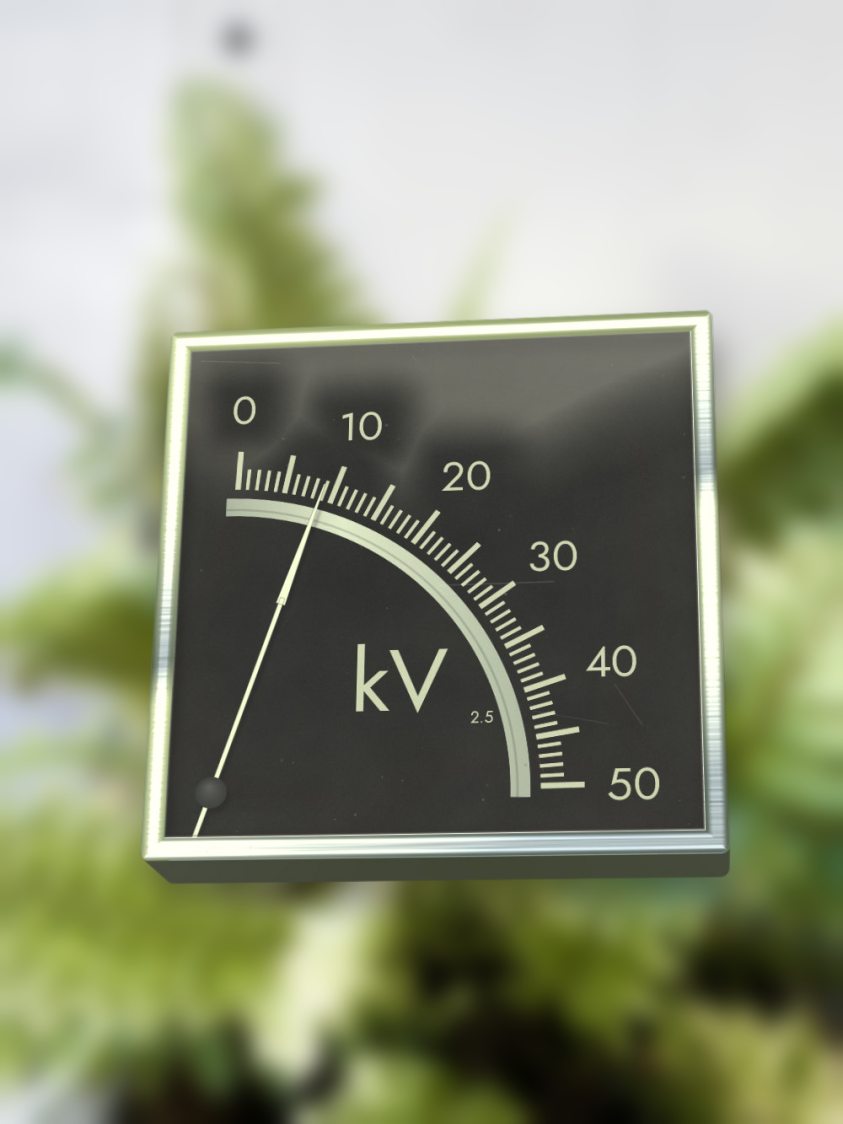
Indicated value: 9kV
